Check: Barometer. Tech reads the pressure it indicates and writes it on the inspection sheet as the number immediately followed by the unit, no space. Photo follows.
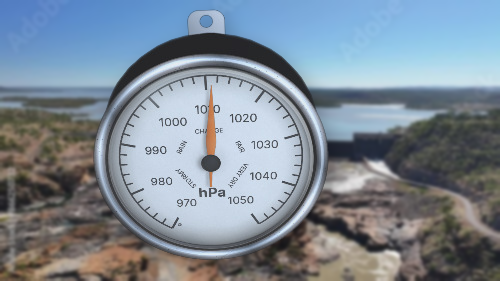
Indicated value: 1011hPa
